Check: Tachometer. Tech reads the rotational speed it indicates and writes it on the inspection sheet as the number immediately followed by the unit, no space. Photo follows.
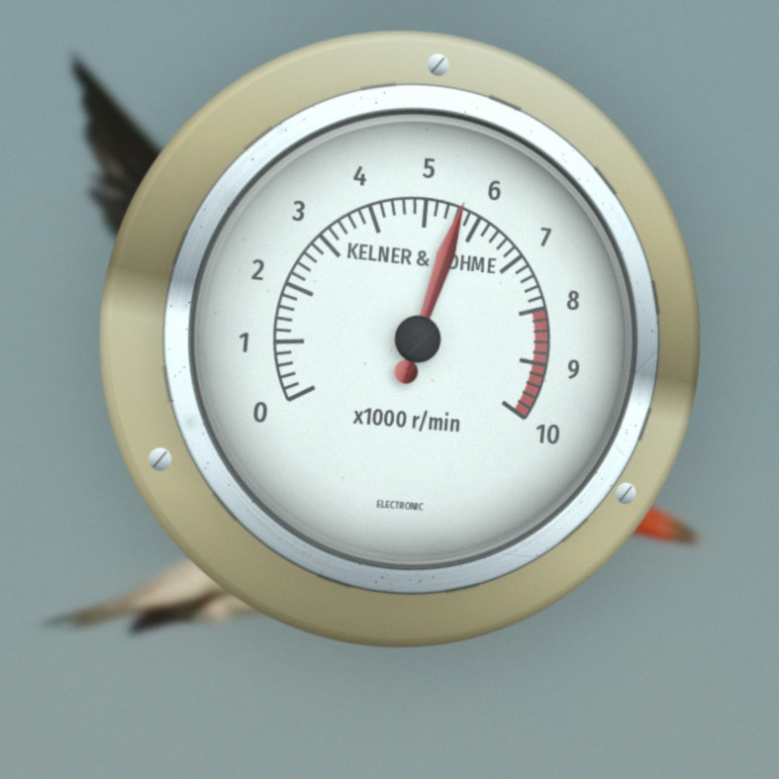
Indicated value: 5600rpm
